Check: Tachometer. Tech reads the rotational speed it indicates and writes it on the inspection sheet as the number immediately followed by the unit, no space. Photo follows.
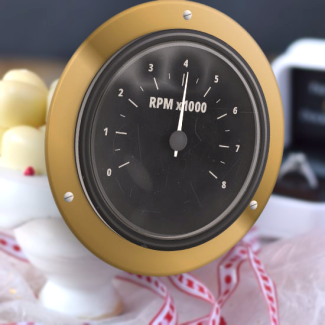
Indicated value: 4000rpm
